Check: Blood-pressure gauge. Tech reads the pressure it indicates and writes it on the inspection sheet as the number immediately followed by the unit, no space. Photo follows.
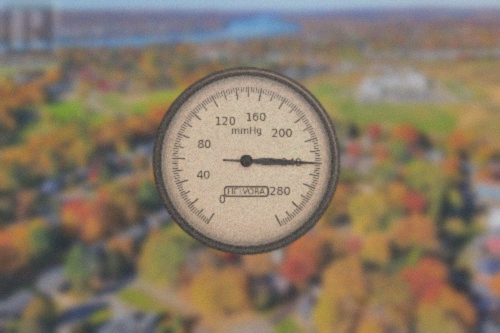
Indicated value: 240mmHg
